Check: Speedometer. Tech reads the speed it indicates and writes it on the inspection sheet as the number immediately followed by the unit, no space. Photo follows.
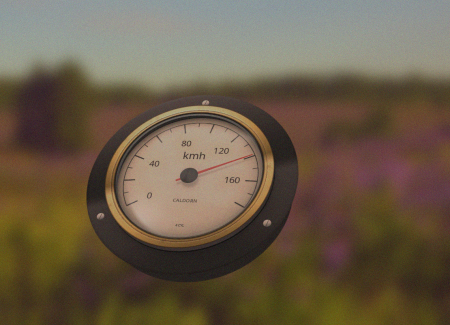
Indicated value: 140km/h
